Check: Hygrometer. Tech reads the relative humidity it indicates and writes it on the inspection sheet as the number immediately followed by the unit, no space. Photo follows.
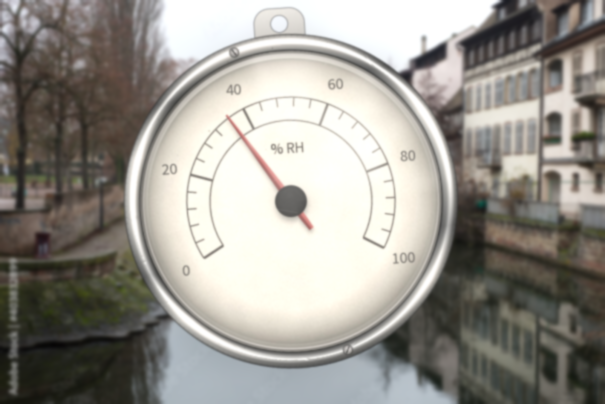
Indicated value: 36%
